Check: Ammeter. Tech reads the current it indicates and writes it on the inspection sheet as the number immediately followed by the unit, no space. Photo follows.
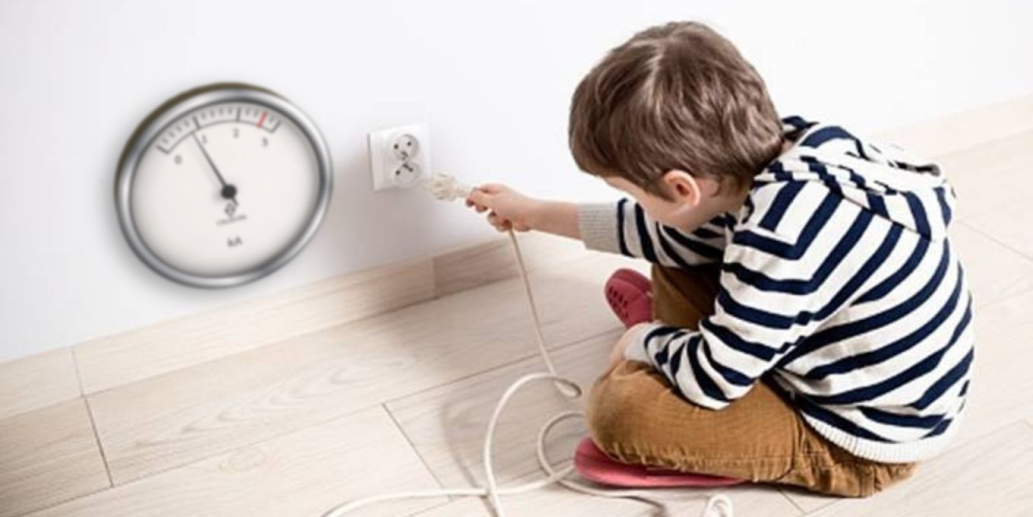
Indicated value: 0.8kA
